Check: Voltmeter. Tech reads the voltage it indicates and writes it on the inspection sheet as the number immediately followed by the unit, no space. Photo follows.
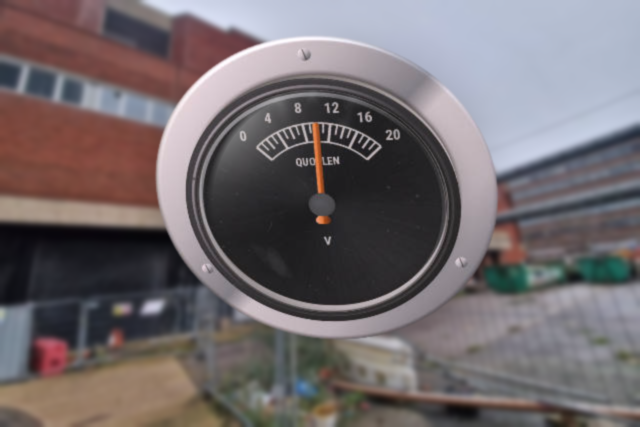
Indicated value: 10V
